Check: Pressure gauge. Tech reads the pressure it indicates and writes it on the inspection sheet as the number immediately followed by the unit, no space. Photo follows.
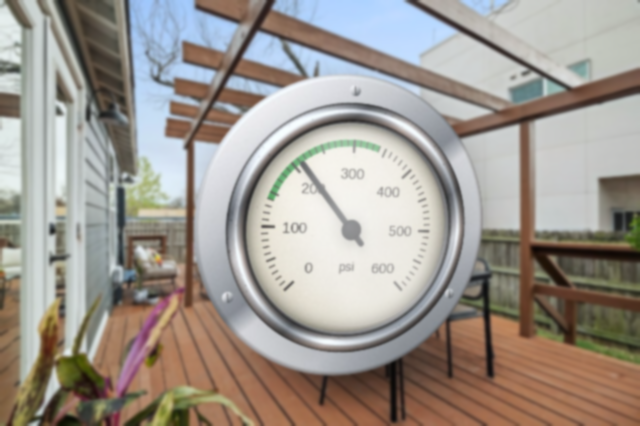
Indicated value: 210psi
